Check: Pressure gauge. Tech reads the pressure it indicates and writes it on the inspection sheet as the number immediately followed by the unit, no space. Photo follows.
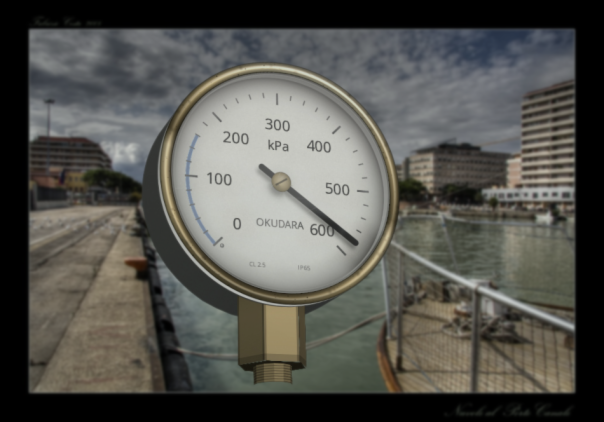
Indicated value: 580kPa
